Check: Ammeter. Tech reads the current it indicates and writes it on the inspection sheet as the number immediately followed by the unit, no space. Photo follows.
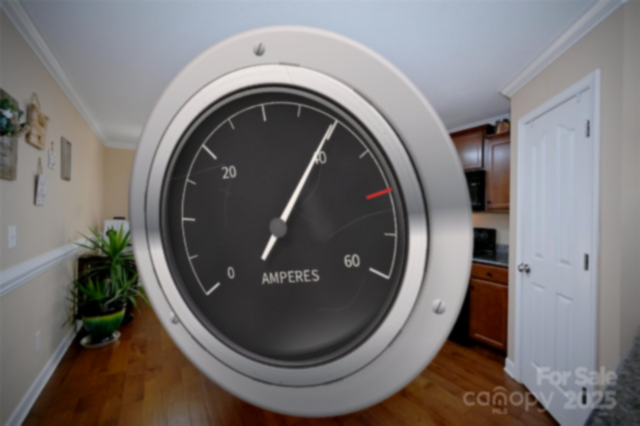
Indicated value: 40A
